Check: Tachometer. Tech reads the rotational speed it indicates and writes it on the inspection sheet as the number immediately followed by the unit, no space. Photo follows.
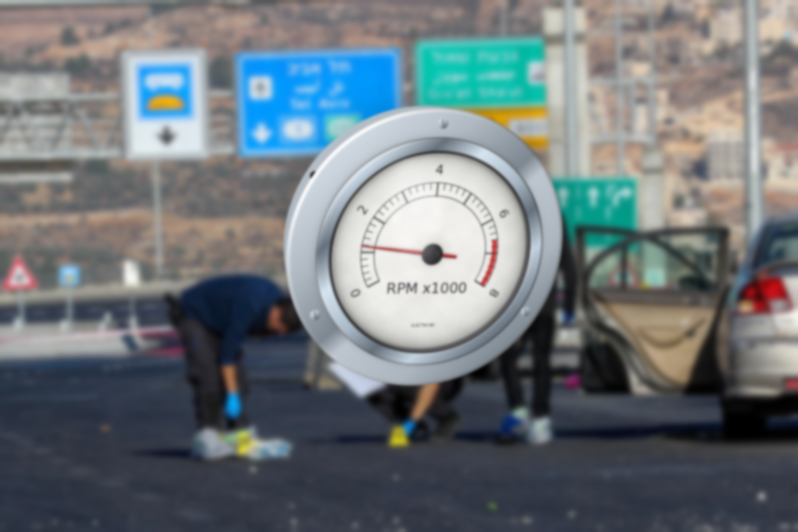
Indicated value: 1200rpm
